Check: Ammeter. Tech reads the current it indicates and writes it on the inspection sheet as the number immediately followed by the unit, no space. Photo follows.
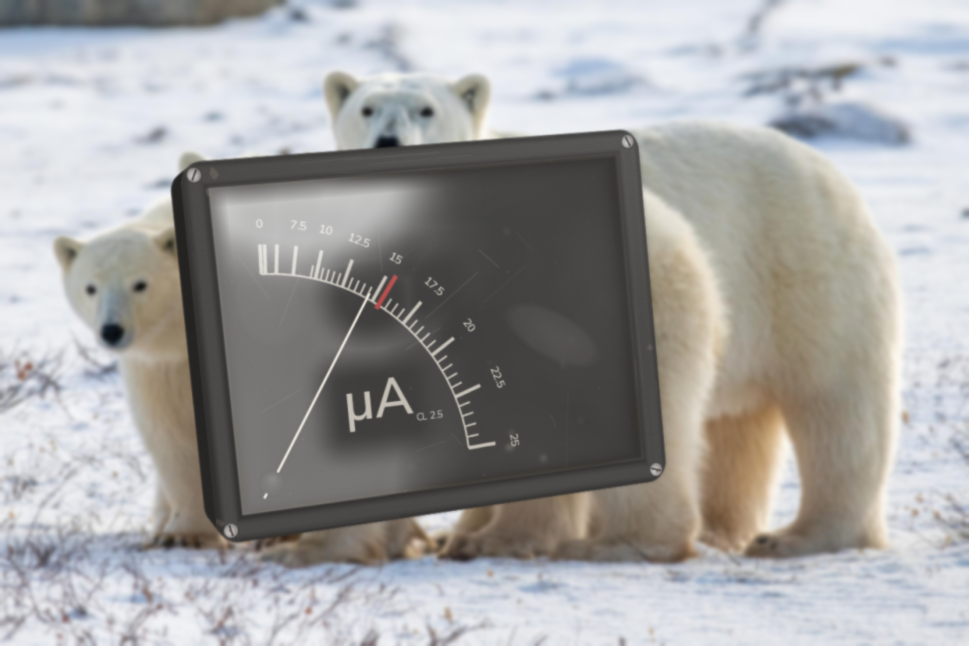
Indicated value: 14.5µA
